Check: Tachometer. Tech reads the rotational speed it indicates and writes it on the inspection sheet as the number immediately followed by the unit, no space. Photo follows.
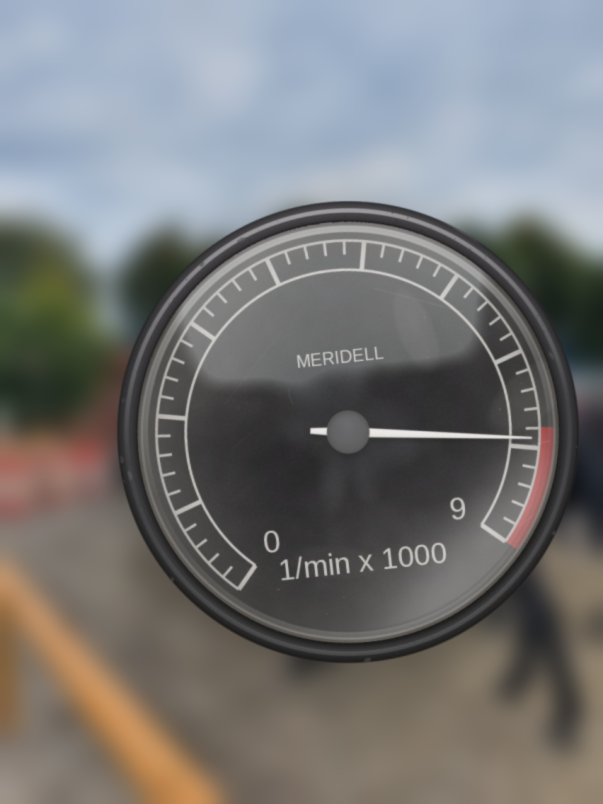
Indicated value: 7900rpm
